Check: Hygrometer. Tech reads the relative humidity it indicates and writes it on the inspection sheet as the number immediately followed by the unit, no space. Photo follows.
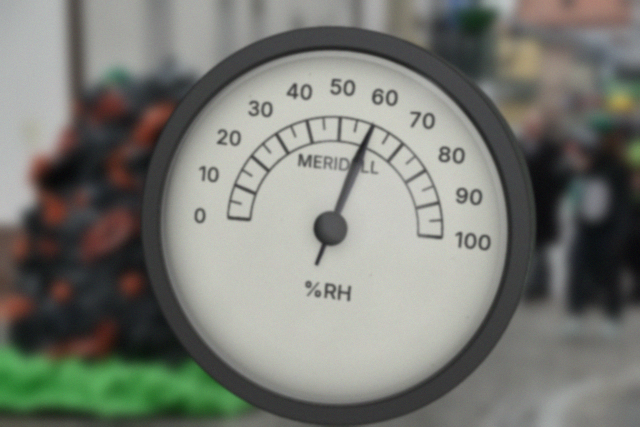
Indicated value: 60%
